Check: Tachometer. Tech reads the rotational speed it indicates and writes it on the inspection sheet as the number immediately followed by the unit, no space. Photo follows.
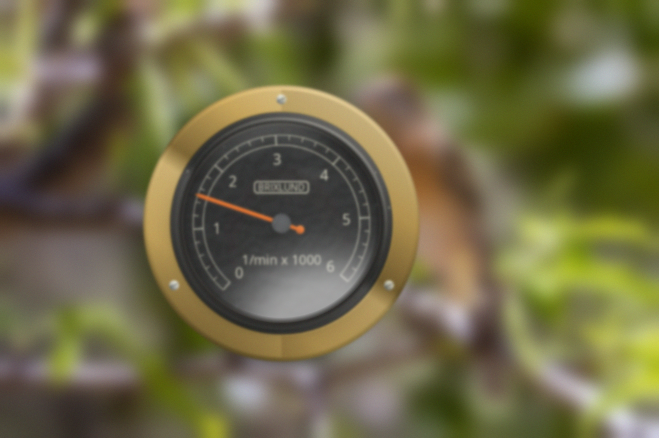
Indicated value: 1500rpm
